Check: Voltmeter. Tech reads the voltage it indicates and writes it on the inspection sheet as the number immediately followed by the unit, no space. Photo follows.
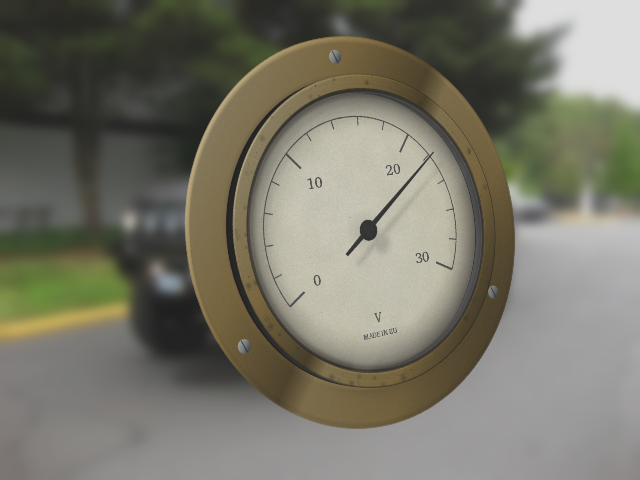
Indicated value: 22V
